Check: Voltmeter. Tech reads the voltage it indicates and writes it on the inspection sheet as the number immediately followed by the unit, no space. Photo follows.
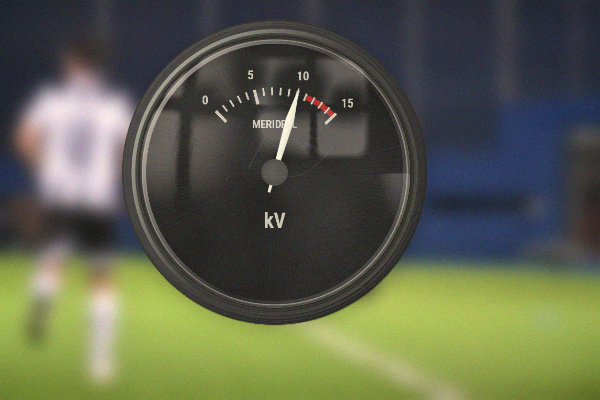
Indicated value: 10kV
